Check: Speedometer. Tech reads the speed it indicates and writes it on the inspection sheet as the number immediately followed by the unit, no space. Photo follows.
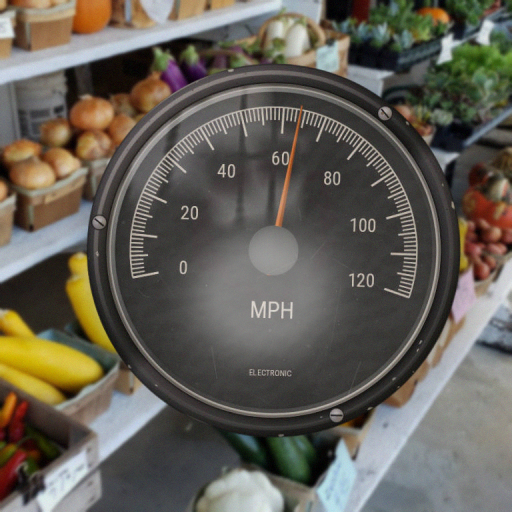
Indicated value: 64mph
